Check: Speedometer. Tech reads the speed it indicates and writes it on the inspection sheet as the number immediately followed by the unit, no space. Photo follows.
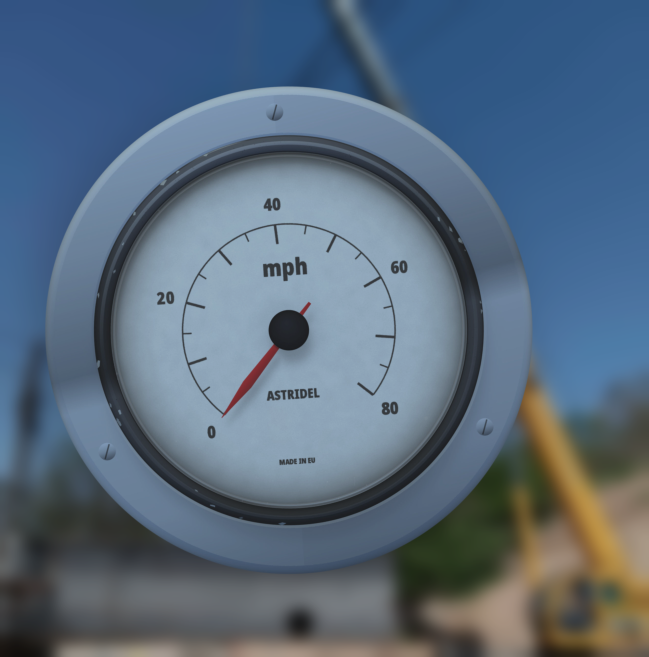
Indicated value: 0mph
